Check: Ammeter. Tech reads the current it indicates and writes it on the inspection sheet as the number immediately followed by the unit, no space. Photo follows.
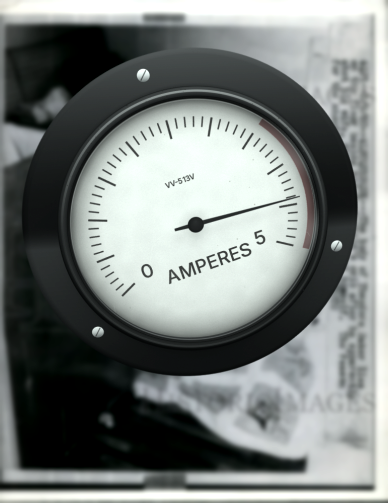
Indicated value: 4.4A
